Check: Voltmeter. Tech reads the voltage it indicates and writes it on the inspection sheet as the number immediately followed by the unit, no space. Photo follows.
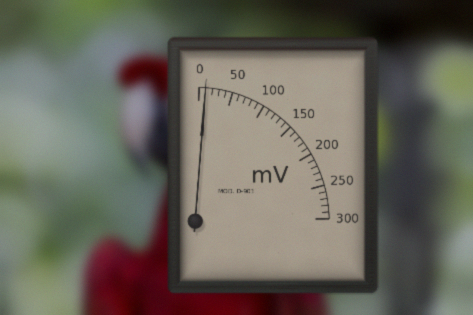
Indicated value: 10mV
